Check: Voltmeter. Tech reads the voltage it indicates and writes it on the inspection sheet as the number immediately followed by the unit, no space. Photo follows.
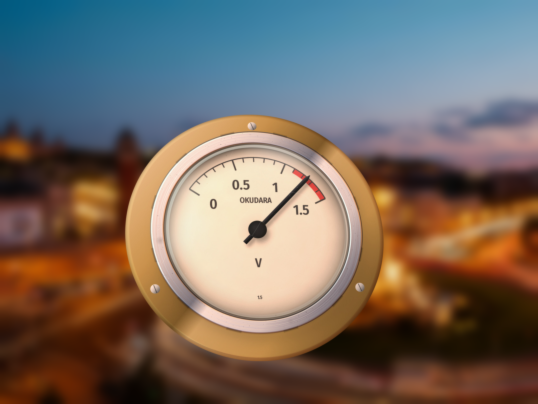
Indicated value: 1.25V
